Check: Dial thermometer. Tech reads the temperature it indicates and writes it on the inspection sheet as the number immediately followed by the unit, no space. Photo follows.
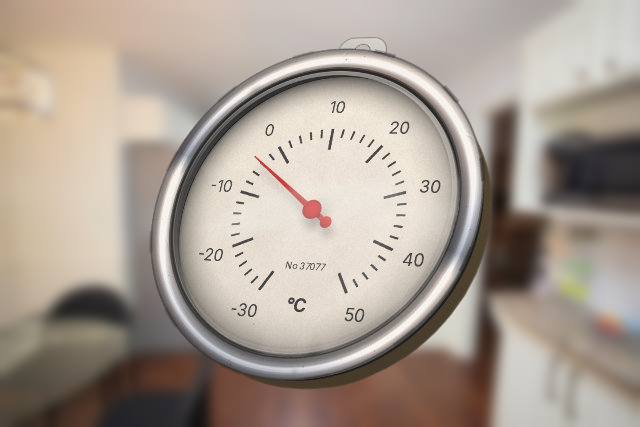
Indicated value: -4°C
